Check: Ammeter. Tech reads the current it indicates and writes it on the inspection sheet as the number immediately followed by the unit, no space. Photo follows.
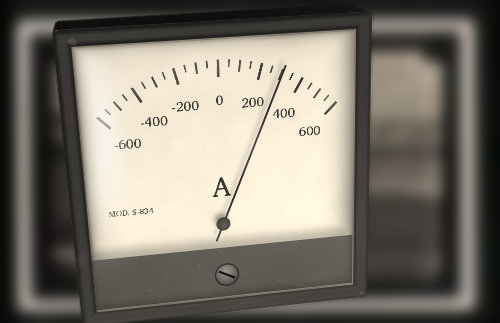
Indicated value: 300A
